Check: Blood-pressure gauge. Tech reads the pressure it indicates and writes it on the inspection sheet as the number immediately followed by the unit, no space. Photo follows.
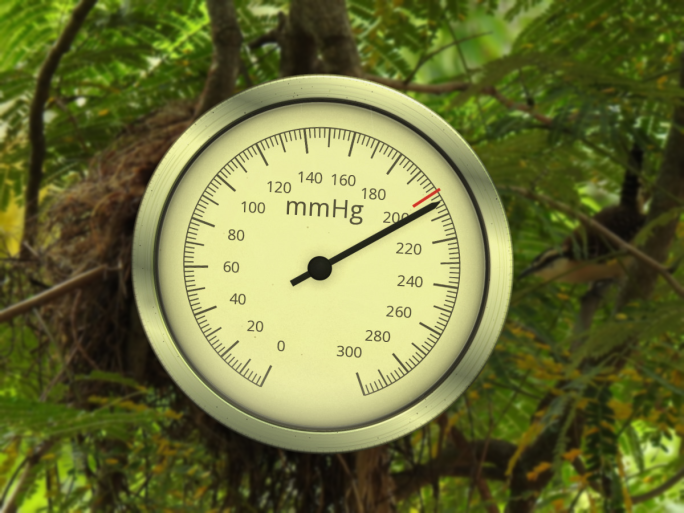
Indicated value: 204mmHg
